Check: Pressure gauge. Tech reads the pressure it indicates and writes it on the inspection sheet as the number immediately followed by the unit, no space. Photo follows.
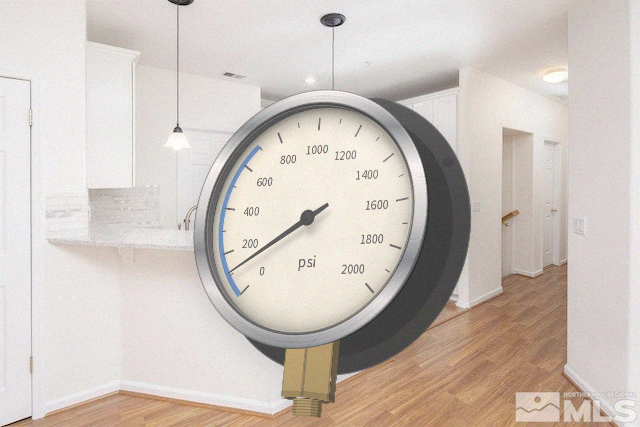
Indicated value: 100psi
